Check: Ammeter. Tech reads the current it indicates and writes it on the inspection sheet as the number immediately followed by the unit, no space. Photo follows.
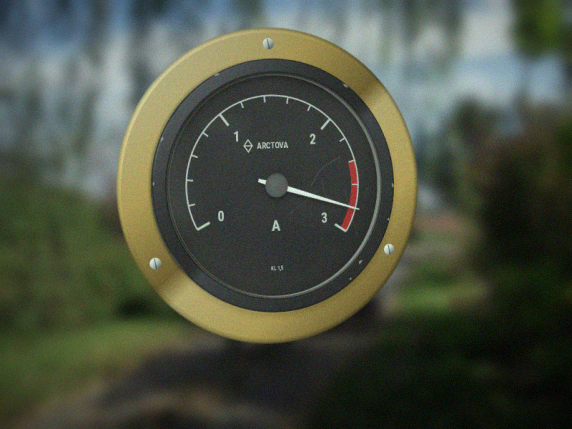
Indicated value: 2.8A
